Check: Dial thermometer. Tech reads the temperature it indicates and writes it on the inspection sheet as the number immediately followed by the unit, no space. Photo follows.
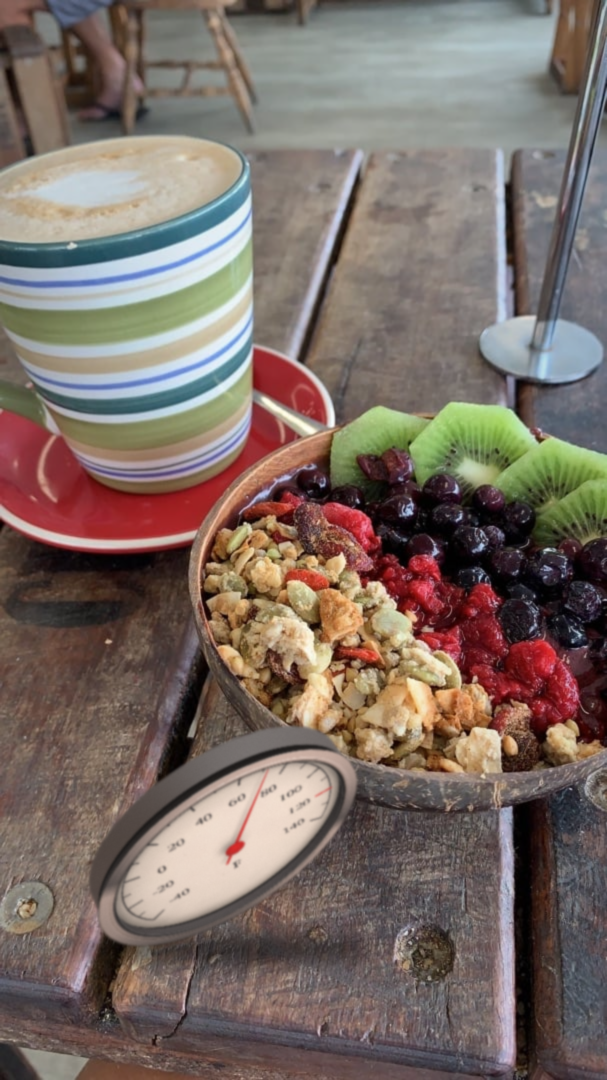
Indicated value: 70°F
